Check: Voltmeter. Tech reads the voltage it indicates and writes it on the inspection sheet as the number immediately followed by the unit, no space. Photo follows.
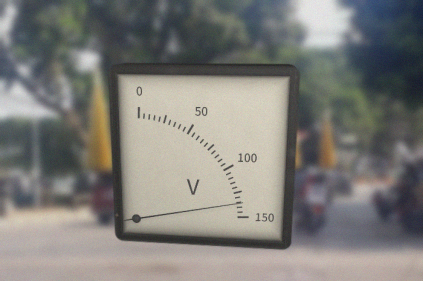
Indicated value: 135V
